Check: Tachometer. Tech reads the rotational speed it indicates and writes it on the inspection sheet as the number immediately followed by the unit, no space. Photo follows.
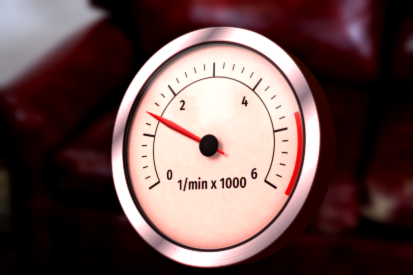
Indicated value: 1400rpm
